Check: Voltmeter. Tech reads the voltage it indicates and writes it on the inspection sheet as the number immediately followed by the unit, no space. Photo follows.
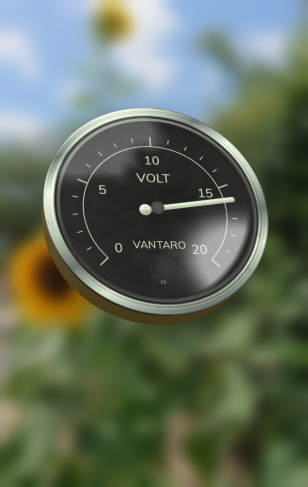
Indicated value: 16V
